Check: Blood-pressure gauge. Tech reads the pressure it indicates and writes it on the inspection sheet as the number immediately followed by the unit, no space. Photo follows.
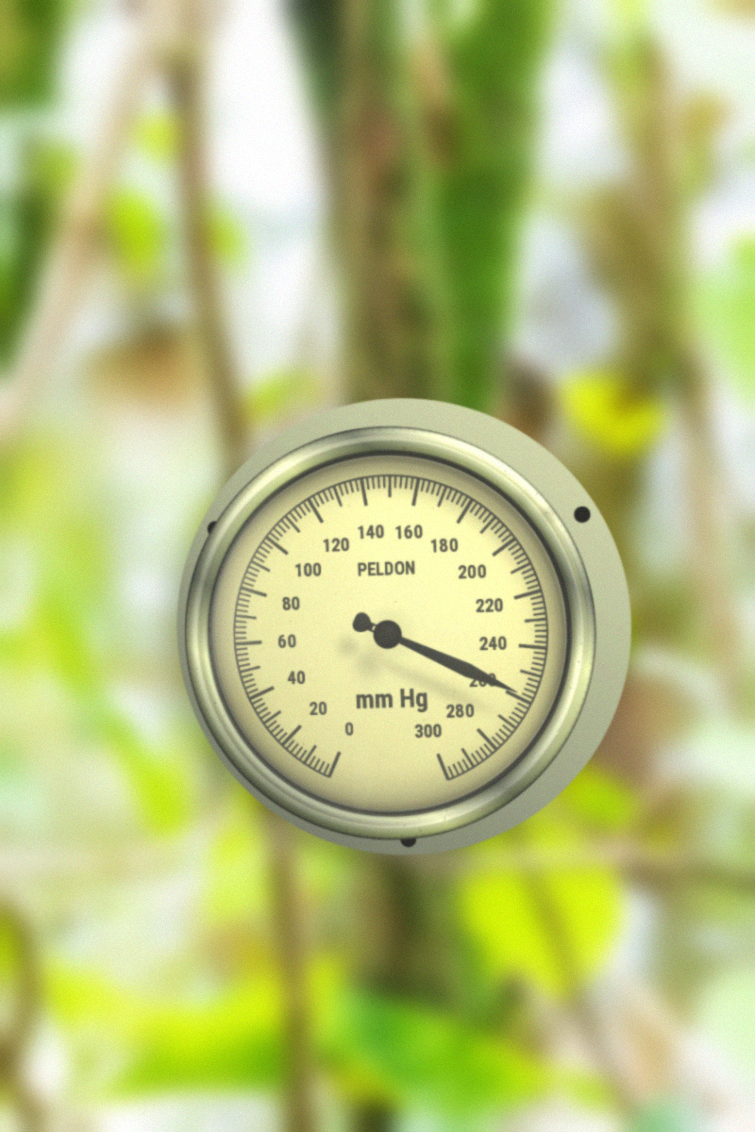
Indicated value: 258mmHg
